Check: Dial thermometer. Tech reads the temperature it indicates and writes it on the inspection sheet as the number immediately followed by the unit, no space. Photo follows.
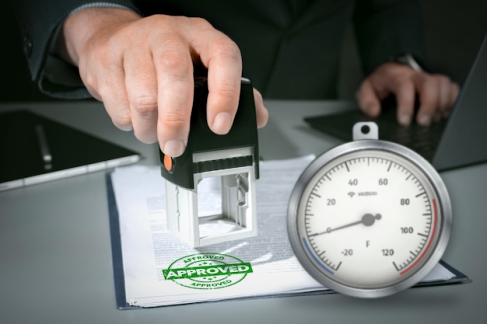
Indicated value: 0°F
